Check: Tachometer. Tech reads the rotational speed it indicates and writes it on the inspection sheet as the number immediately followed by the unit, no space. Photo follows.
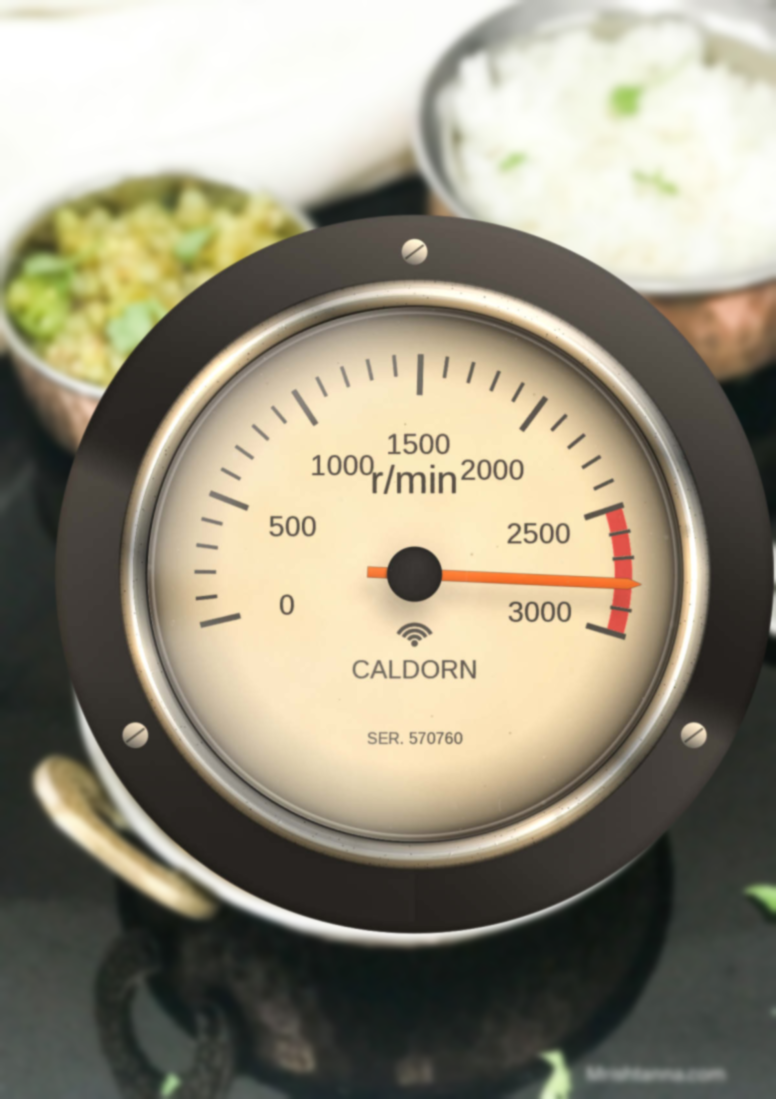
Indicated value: 2800rpm
